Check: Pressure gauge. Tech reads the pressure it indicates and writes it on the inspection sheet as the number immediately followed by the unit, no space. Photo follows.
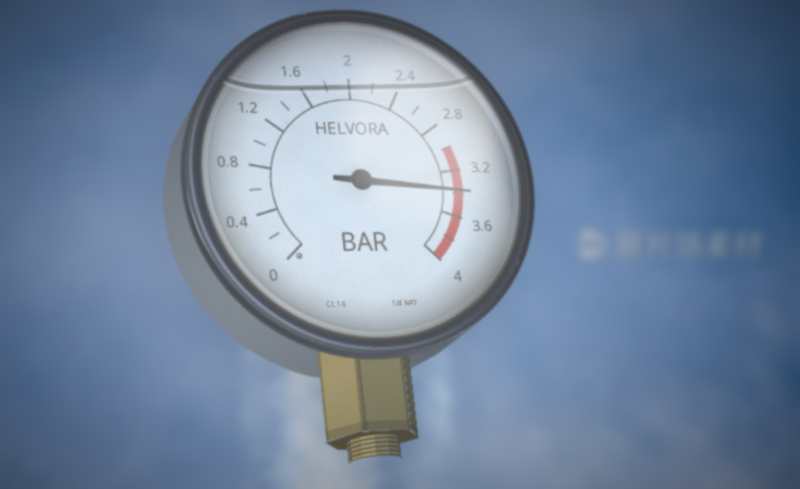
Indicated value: 3.4bar
